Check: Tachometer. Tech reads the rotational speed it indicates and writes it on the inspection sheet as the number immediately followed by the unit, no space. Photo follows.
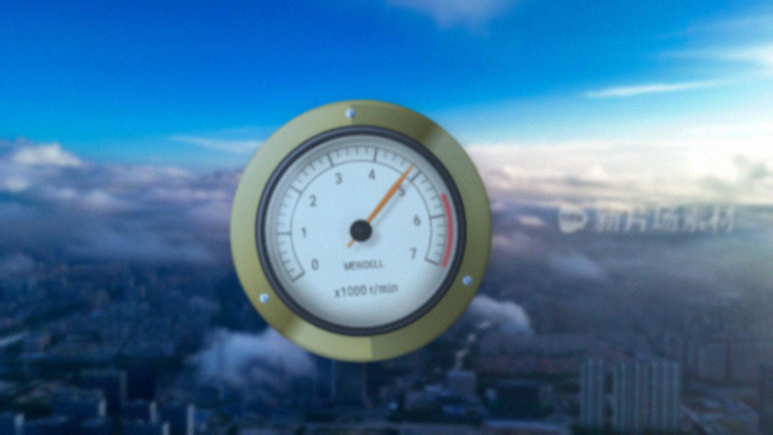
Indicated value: 4800rpm
